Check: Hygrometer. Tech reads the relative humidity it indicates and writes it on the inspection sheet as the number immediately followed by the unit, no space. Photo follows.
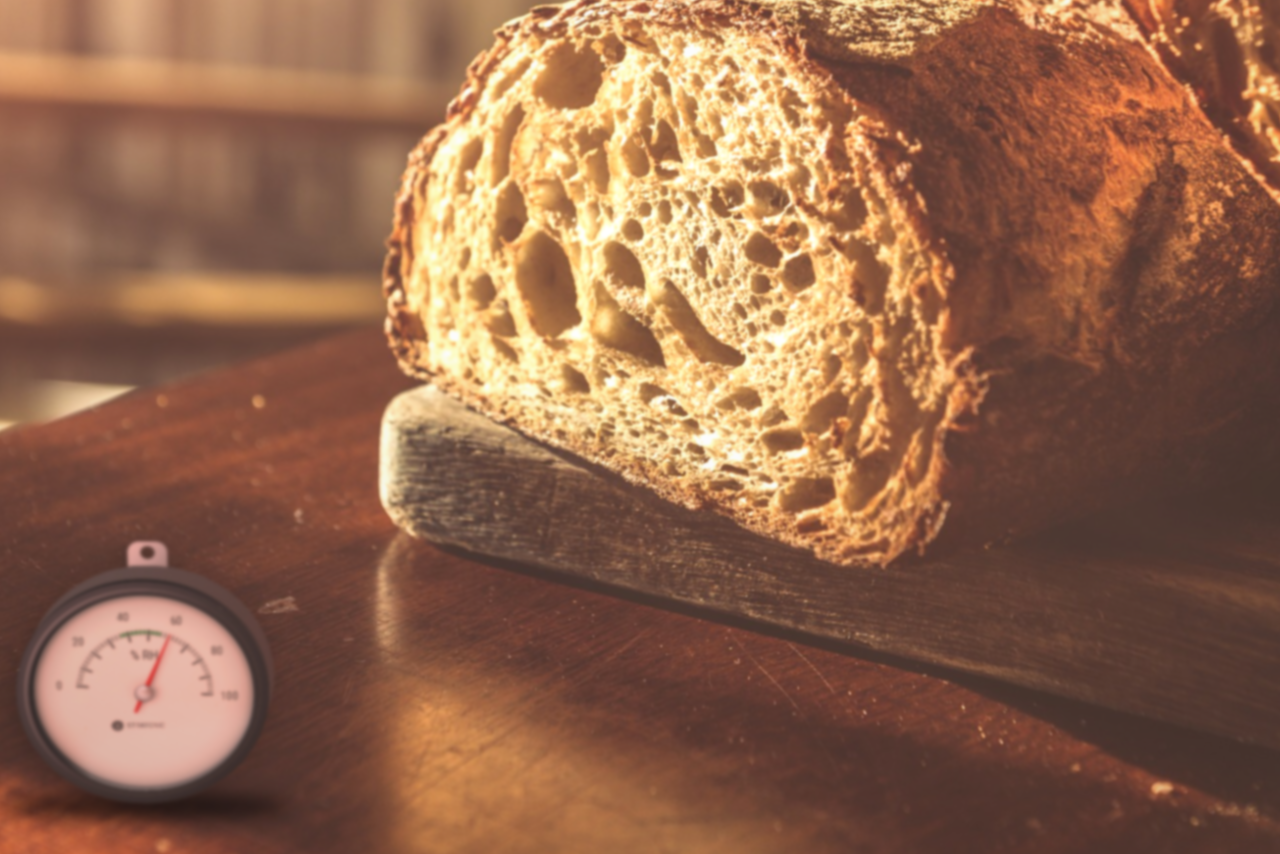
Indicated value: 60%
